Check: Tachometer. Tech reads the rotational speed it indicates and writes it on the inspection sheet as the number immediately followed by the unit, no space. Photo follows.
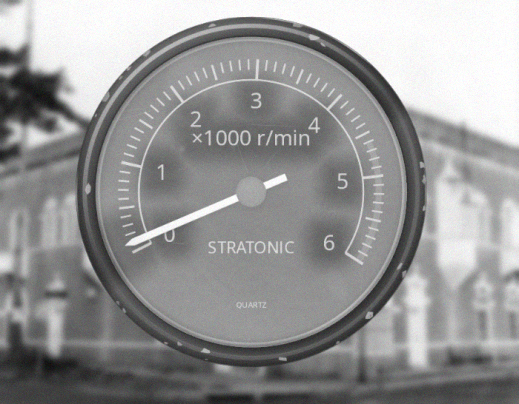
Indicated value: 100rpm
